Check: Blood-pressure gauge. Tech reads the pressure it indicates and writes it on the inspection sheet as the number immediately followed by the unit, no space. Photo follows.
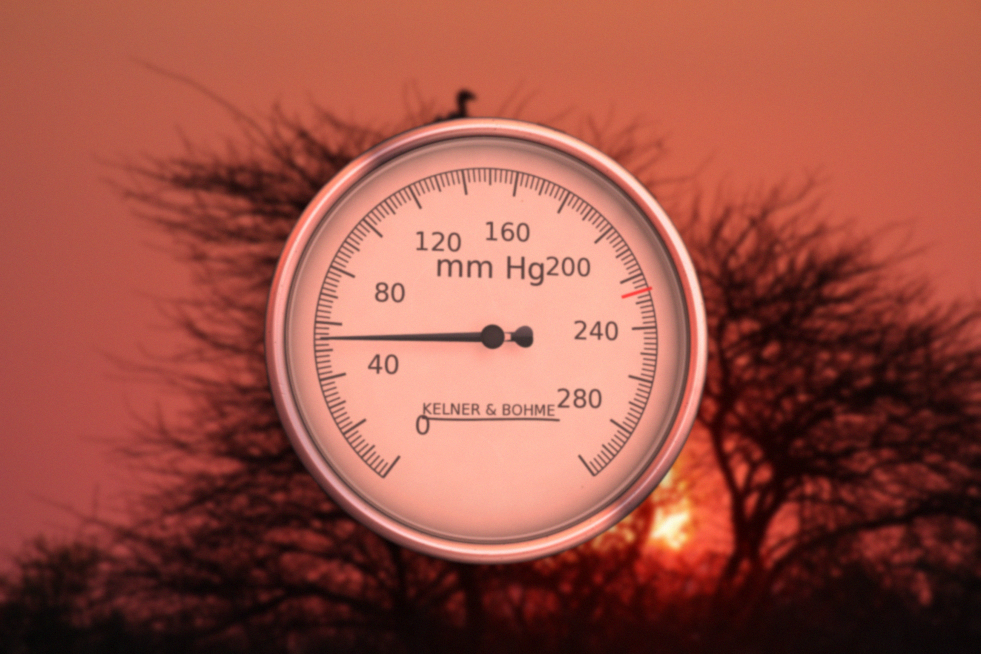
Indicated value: 54mmHg
